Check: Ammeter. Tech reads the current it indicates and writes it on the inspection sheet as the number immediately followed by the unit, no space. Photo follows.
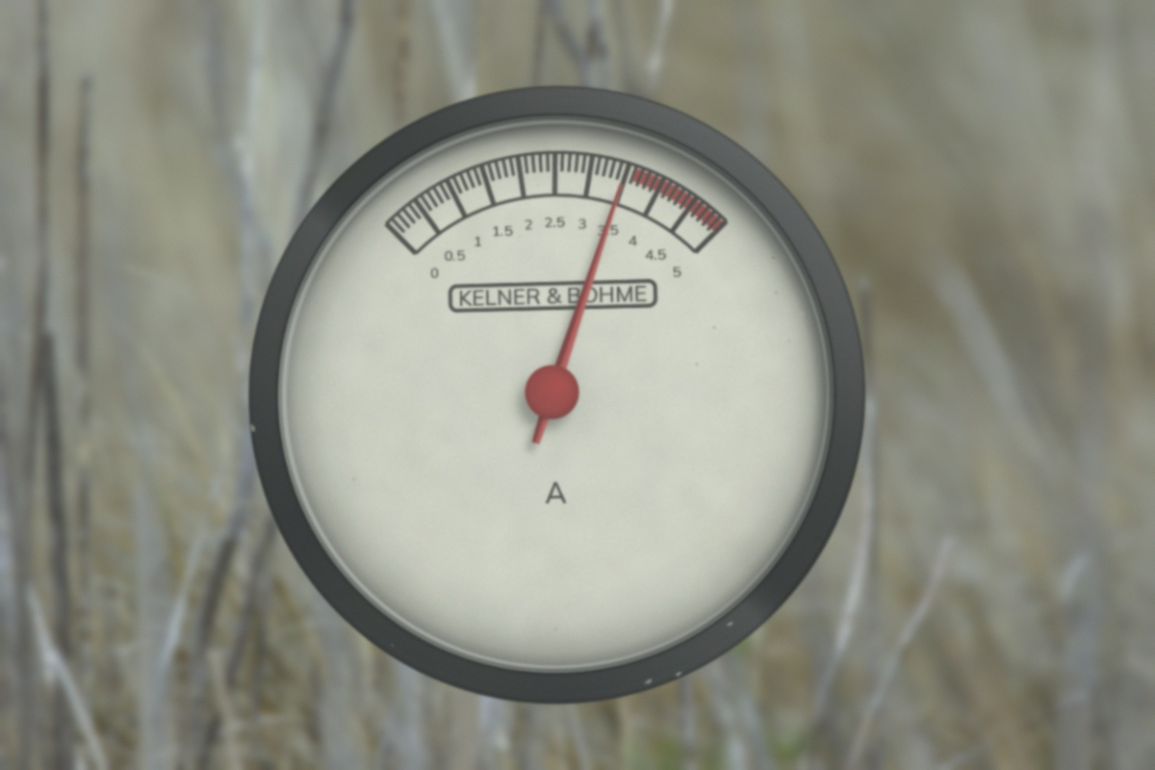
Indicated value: 3.5A
